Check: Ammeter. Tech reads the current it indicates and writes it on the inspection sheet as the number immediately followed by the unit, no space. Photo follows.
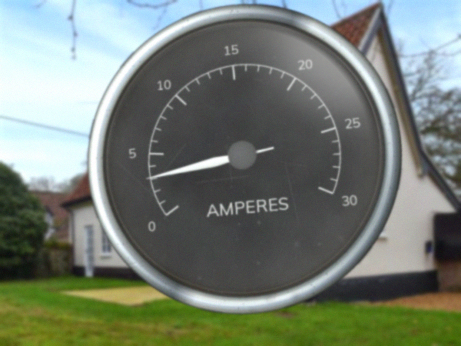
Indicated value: 3A
